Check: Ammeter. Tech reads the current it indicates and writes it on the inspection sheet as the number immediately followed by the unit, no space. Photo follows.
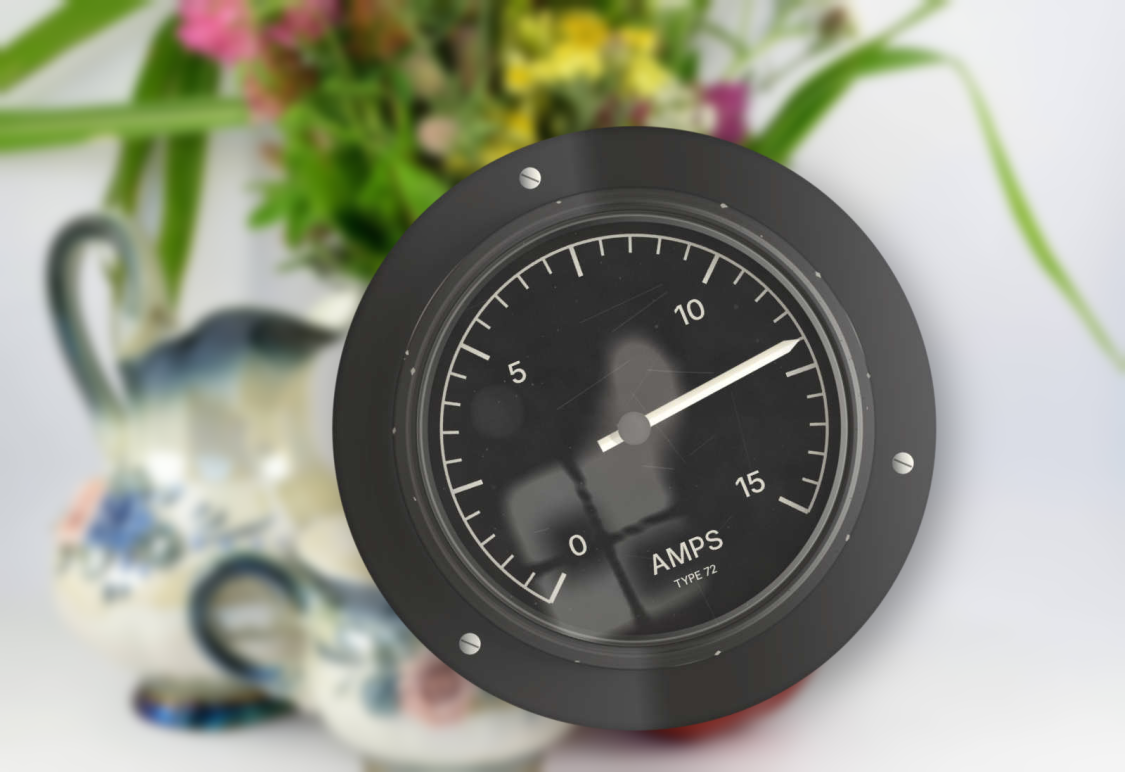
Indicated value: 12A
